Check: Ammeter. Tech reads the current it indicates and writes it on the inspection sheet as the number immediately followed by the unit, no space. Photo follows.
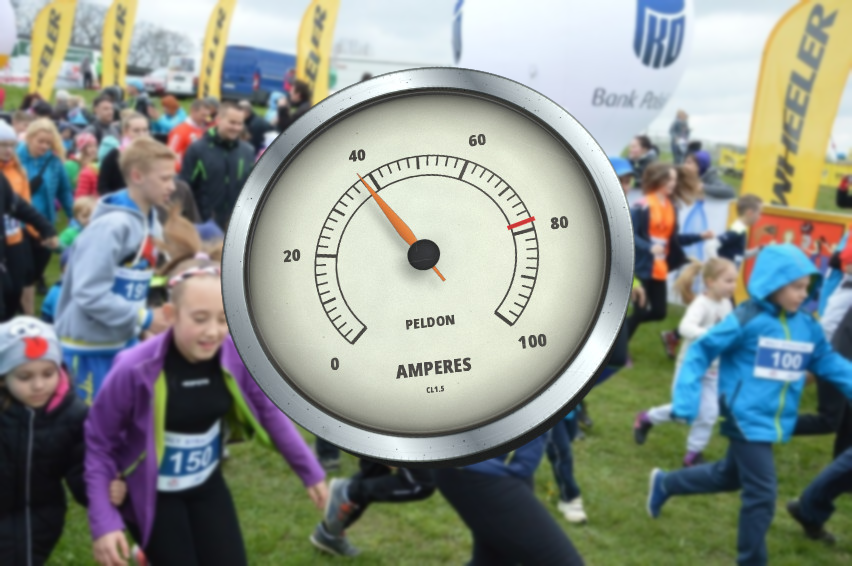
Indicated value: 38A
